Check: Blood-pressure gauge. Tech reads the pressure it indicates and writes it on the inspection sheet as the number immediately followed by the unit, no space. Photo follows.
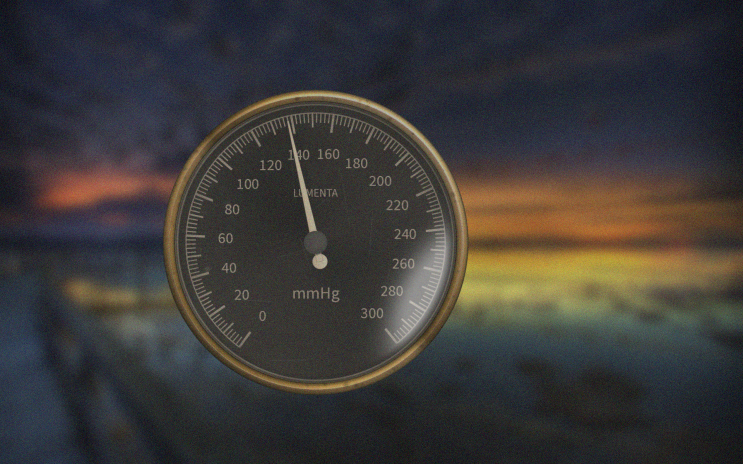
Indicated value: 138mmHg
